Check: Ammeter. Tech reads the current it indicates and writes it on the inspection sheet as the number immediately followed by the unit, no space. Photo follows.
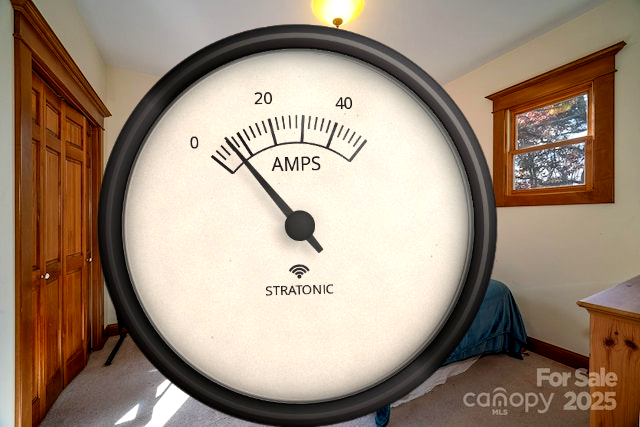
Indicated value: 6A
